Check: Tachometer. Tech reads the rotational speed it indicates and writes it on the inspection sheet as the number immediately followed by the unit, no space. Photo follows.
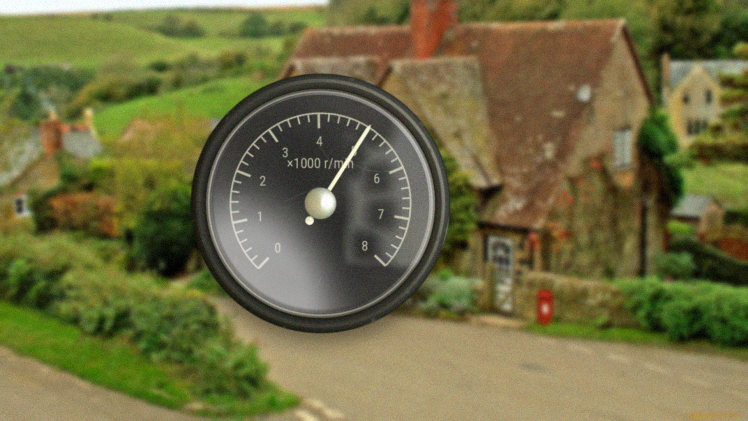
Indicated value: 5000rpm
